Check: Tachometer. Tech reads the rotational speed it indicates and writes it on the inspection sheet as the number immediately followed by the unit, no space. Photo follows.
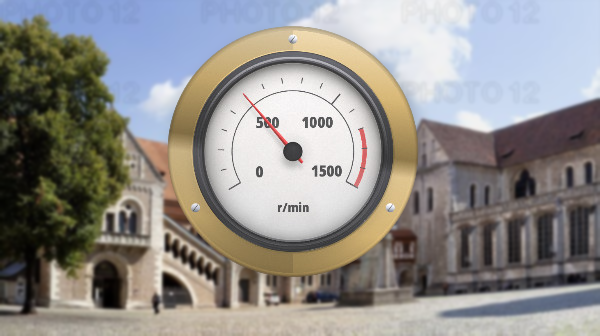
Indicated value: 500rpm
